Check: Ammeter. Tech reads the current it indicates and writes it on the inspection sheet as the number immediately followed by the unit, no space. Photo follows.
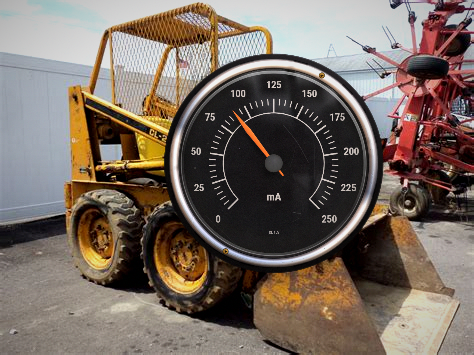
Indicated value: 90mA
